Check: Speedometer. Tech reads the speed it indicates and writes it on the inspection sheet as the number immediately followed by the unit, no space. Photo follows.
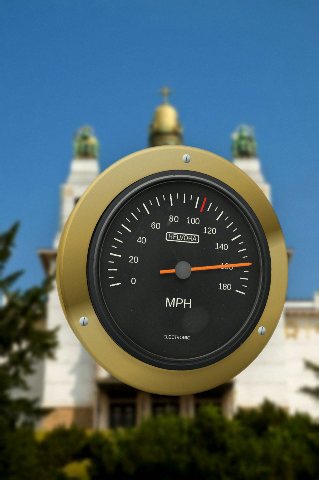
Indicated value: 160mph
